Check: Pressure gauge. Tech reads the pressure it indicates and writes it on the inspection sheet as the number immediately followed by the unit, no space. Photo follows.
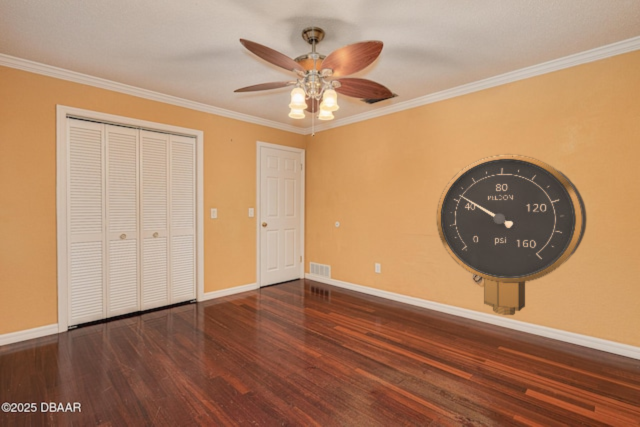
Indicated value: 45psi
